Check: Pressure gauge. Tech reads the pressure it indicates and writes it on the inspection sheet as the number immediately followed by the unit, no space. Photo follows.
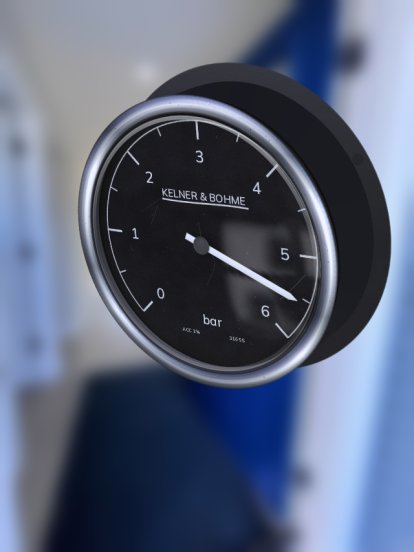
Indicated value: 5.5bar
